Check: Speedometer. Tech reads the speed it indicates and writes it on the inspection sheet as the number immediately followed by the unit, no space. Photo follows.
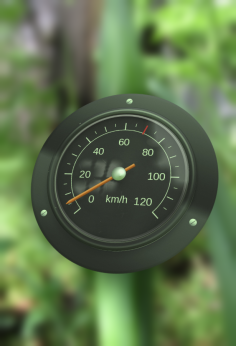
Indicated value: 5km/h
